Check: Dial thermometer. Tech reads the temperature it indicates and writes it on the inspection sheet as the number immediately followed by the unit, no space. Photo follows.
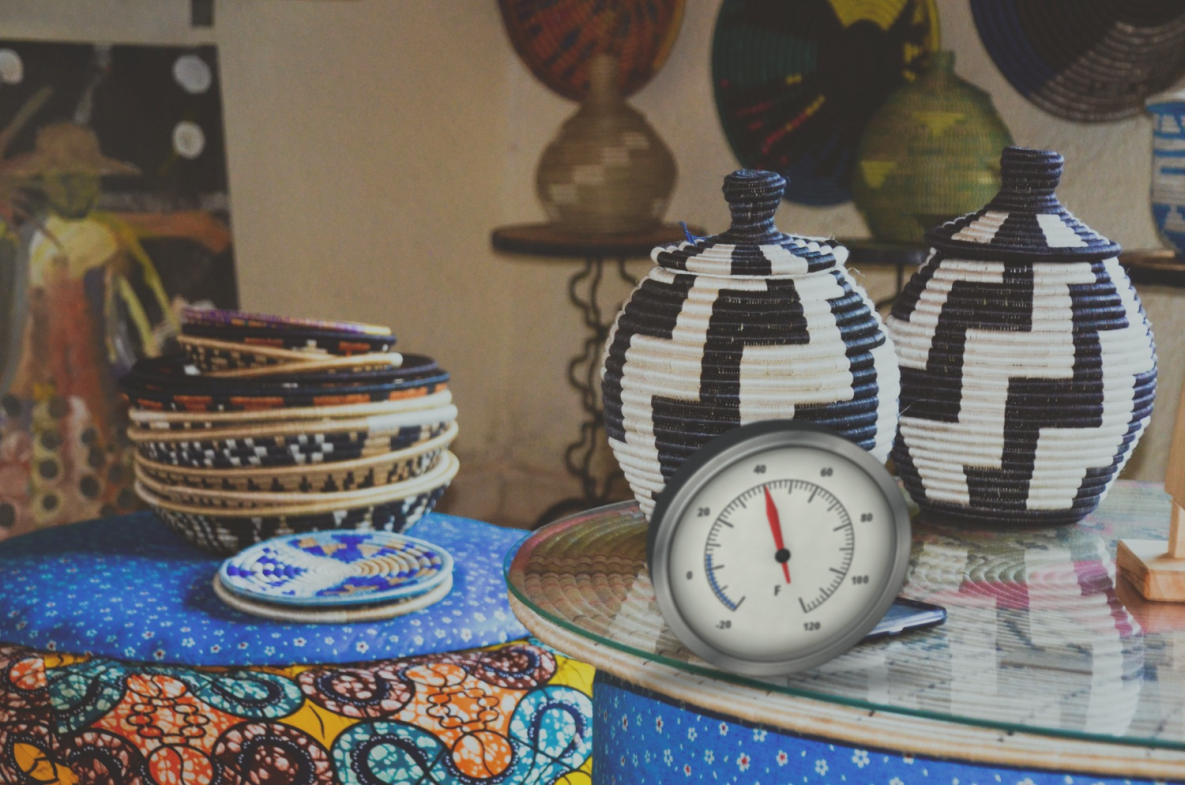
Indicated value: 40°F
